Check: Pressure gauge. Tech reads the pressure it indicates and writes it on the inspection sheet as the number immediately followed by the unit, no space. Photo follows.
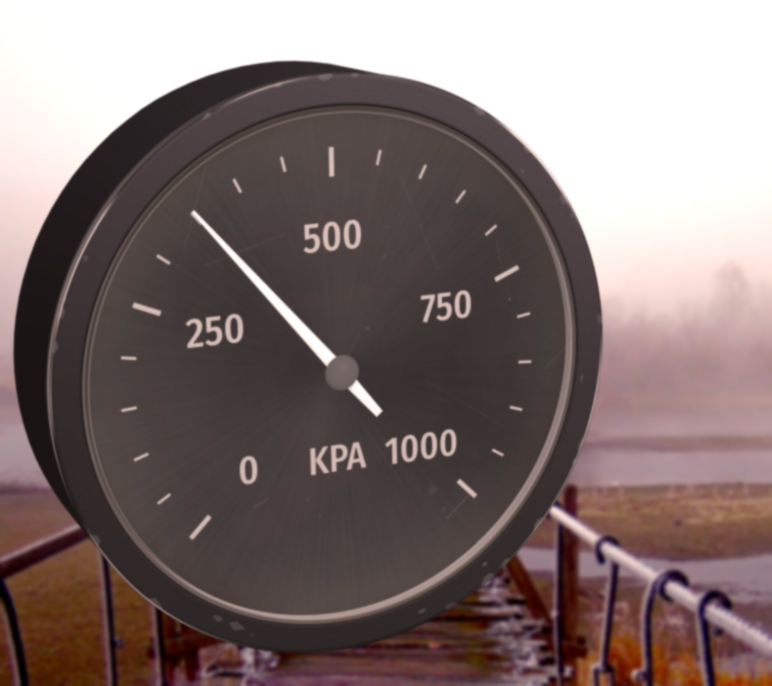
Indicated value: 350kPa
